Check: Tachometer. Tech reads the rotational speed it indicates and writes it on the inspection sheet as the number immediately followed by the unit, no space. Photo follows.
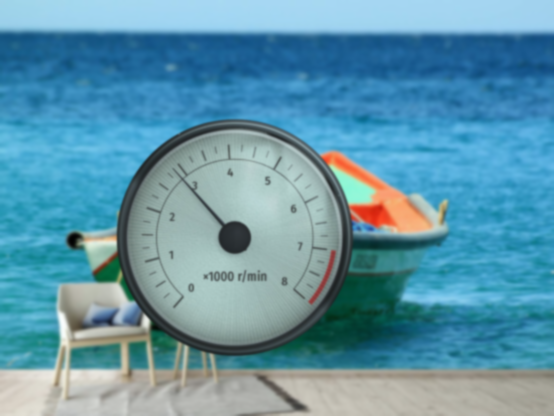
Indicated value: 2875rpm
